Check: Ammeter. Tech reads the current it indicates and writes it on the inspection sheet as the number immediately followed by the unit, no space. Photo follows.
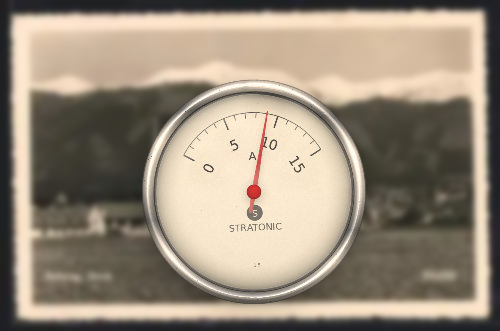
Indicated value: 9A
